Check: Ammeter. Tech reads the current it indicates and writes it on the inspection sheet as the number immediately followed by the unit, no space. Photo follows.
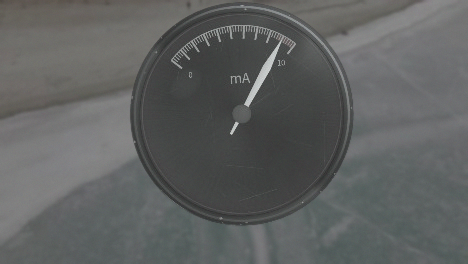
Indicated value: 9mA
